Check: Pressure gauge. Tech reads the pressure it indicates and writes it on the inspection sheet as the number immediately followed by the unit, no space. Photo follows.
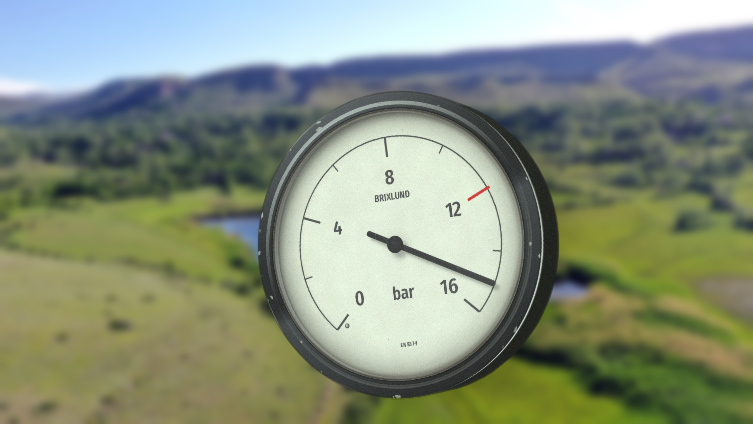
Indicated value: 15bar
